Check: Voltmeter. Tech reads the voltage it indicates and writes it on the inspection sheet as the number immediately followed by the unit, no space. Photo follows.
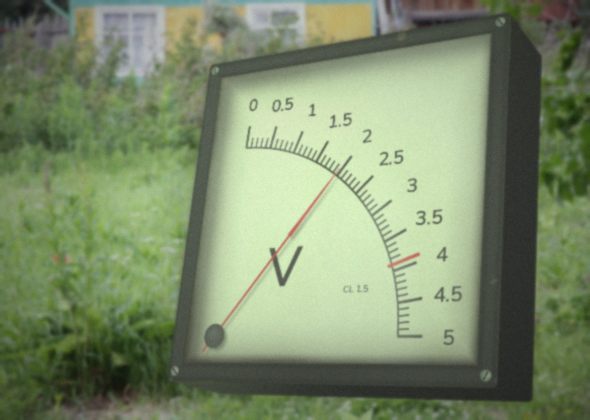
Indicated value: 2V
